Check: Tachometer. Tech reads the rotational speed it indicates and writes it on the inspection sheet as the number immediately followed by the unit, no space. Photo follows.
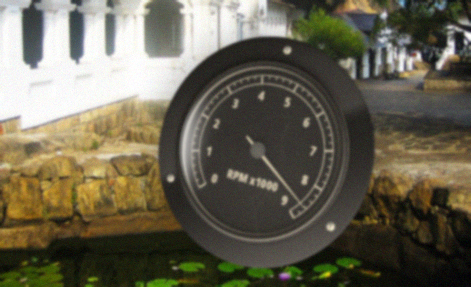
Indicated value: 8600rpm
